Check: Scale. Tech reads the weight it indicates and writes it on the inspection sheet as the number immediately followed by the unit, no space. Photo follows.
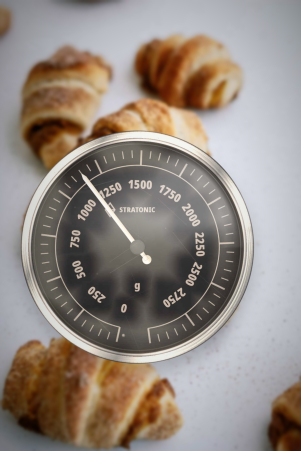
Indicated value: 1150g
